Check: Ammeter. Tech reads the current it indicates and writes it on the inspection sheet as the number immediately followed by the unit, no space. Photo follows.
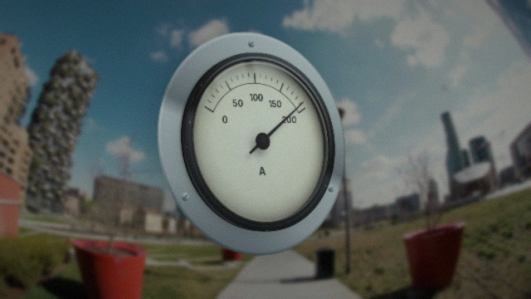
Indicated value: 190A
